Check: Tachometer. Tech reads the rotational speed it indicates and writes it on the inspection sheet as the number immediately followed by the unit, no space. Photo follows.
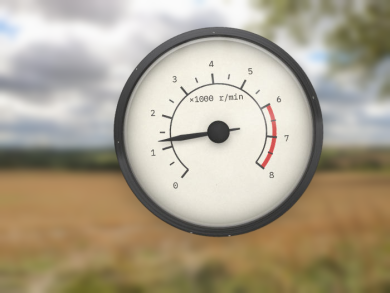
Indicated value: 1250rpm
